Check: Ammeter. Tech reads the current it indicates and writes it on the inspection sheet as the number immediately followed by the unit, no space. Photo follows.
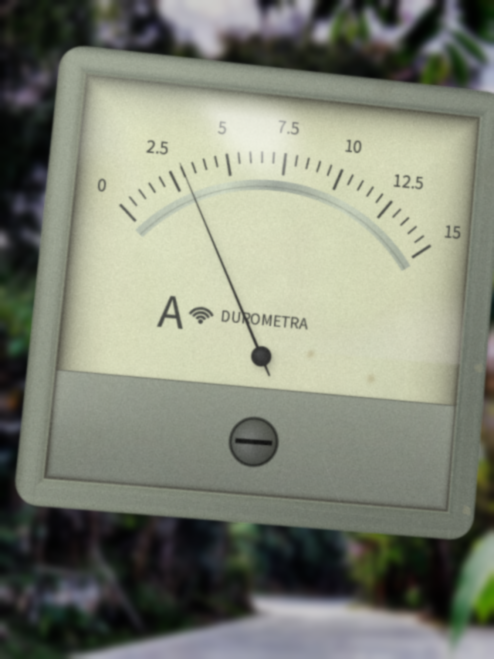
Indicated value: 3A
